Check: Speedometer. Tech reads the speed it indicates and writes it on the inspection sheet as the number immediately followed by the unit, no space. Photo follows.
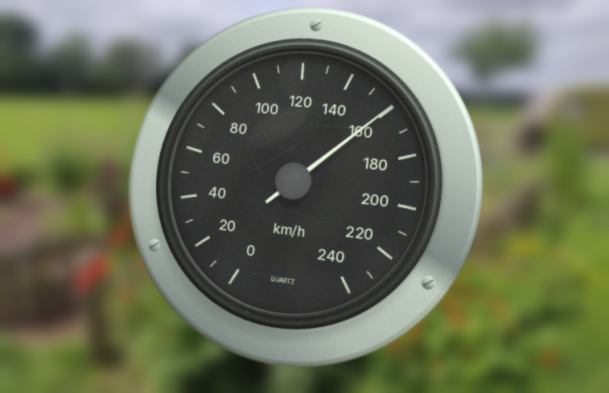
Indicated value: 160km/h
